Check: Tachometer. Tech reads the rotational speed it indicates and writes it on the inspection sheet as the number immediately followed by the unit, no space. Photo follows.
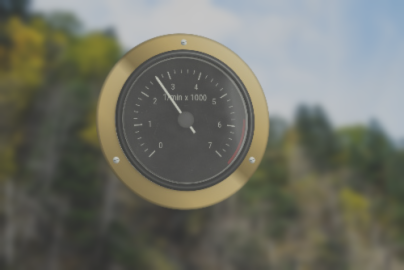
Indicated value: 2600rpm
